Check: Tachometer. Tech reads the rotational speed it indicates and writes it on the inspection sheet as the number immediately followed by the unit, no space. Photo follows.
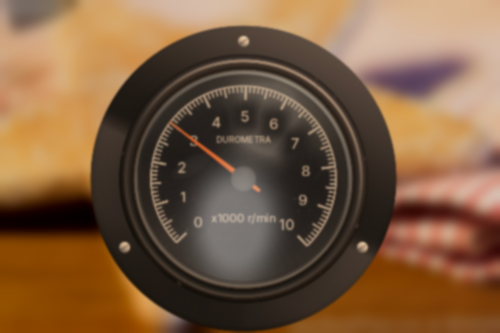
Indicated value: 3000rpm
